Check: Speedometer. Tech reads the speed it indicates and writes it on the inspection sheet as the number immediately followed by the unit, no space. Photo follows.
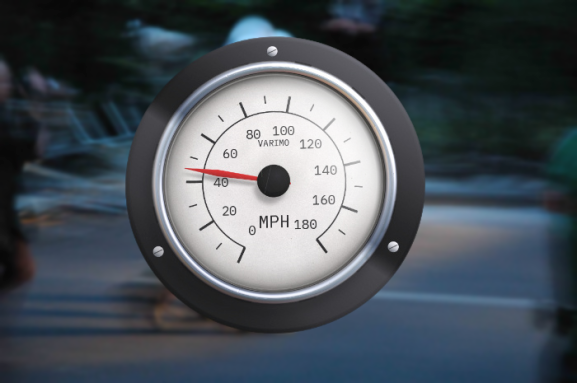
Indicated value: 45mph
